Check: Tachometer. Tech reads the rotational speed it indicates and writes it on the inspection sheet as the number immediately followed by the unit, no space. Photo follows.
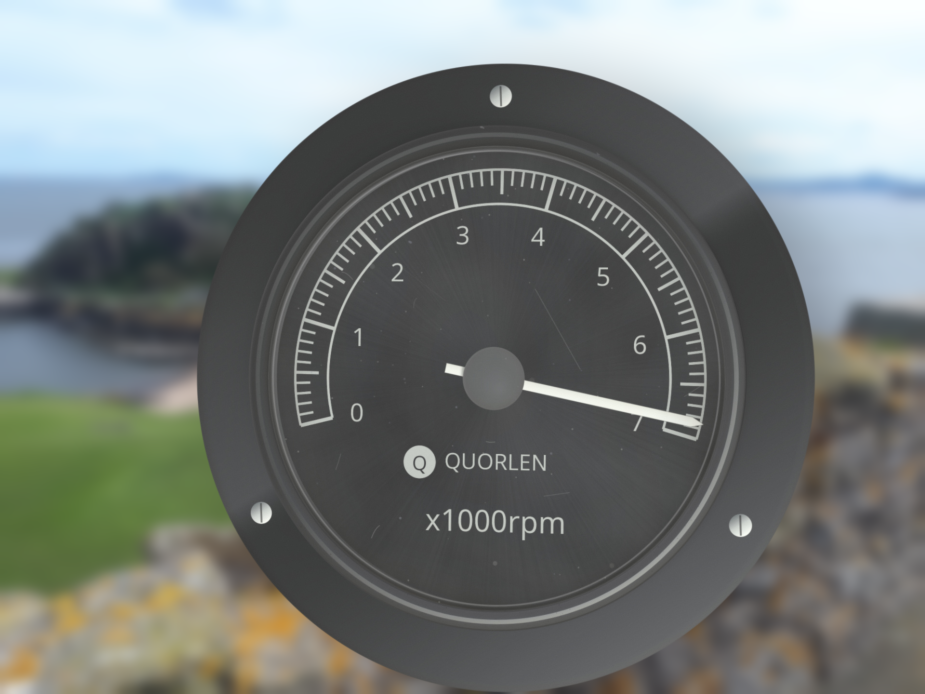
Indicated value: 6850rpm
